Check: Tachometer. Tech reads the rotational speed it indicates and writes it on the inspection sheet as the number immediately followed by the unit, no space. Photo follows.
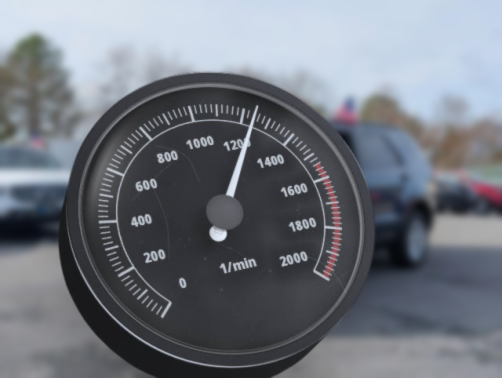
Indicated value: 1240rpm
